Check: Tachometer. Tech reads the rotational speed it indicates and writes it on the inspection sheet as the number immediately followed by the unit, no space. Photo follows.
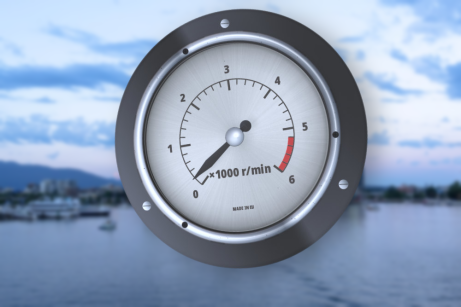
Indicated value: 200rpm
